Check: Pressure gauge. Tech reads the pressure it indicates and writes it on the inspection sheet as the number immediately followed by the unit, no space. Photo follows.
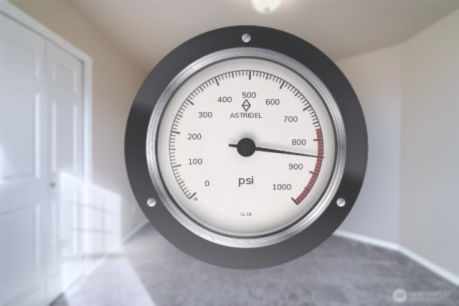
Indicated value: 850psi
